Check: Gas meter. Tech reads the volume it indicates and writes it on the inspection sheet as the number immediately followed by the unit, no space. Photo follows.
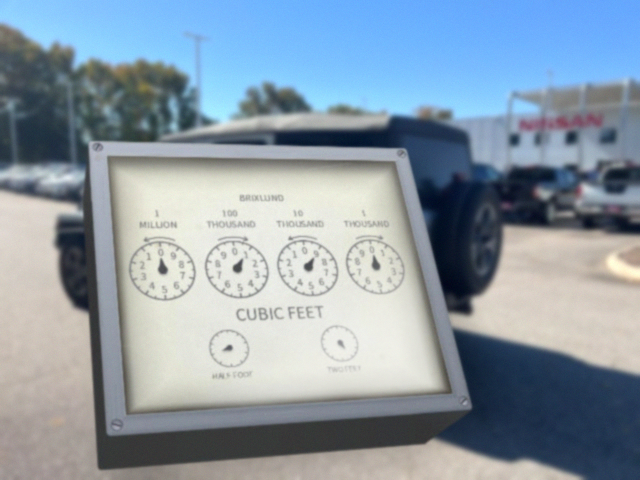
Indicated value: 9000ft³
